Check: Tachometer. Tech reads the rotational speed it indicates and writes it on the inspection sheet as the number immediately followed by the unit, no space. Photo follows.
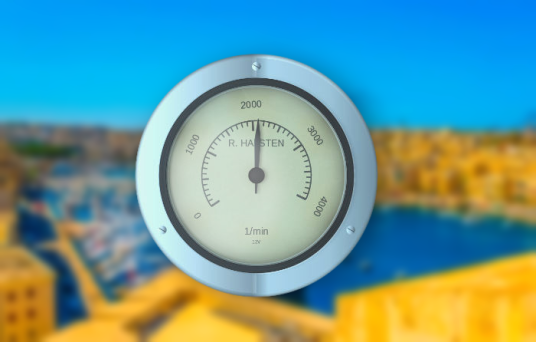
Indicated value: 2100rpm
